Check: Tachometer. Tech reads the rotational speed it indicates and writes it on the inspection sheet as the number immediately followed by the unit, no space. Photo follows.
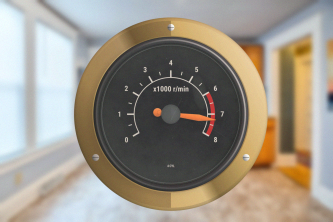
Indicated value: 7250rpm
